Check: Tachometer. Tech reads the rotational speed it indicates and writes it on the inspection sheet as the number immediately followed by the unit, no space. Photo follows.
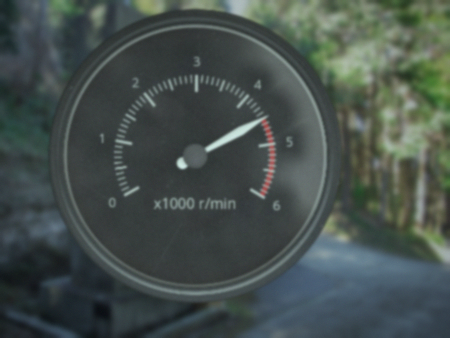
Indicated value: 4500rpm
